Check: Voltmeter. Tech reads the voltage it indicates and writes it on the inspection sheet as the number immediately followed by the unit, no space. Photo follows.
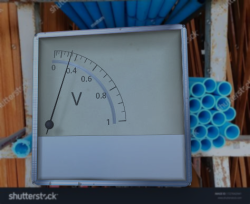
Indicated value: 0.35V
